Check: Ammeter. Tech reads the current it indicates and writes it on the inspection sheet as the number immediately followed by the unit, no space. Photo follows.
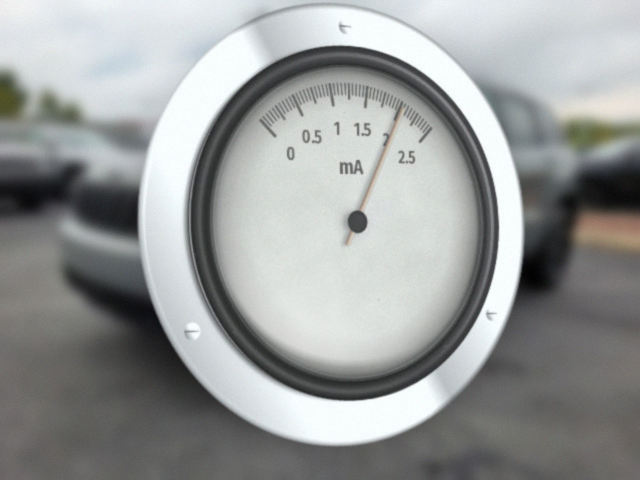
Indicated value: 2mA
